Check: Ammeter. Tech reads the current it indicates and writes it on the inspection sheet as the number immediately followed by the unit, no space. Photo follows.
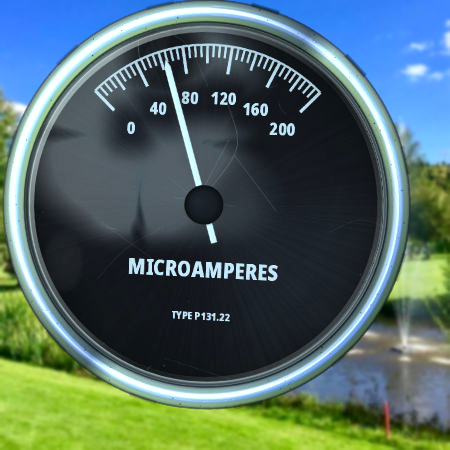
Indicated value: 65µA
